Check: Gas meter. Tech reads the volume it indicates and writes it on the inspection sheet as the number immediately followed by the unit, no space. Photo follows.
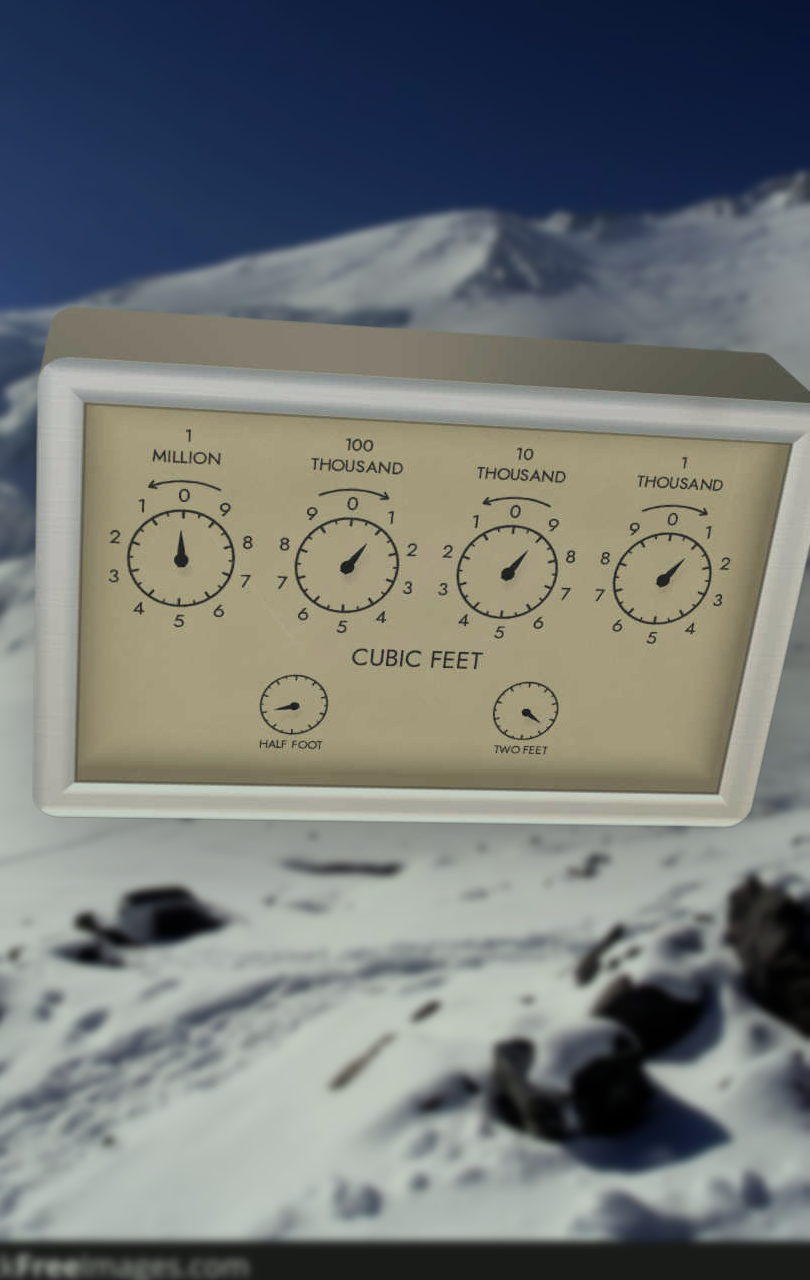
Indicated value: 9100ft³
